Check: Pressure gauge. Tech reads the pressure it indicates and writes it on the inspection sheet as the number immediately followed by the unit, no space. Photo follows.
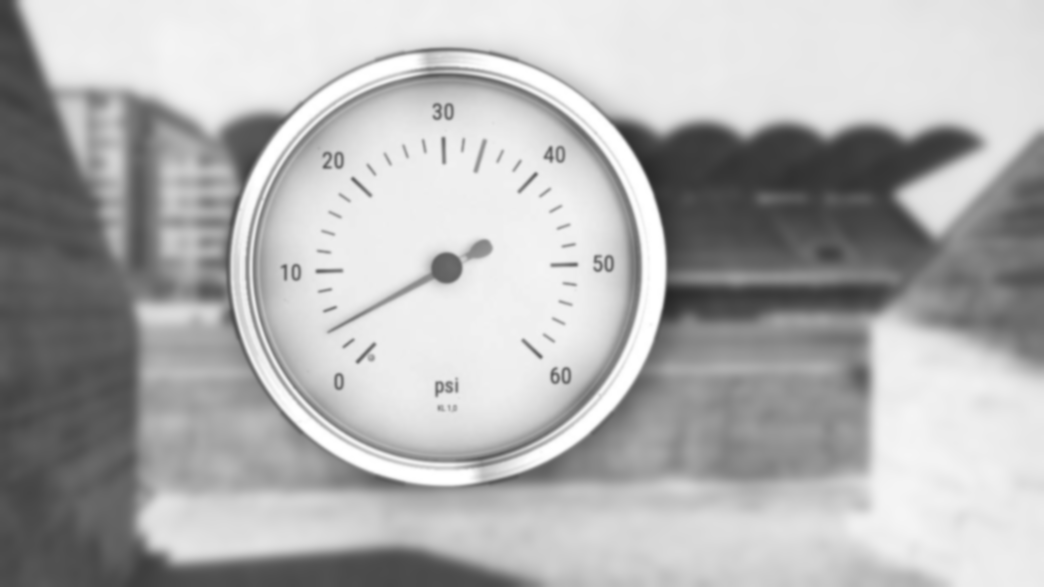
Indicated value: 4psi
